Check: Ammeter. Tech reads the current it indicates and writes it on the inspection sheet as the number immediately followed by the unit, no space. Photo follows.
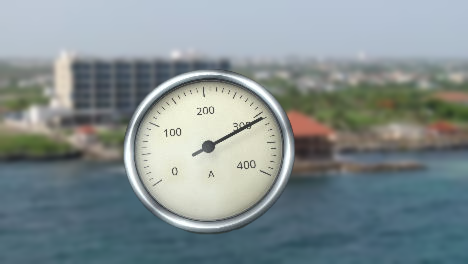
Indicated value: 310A
